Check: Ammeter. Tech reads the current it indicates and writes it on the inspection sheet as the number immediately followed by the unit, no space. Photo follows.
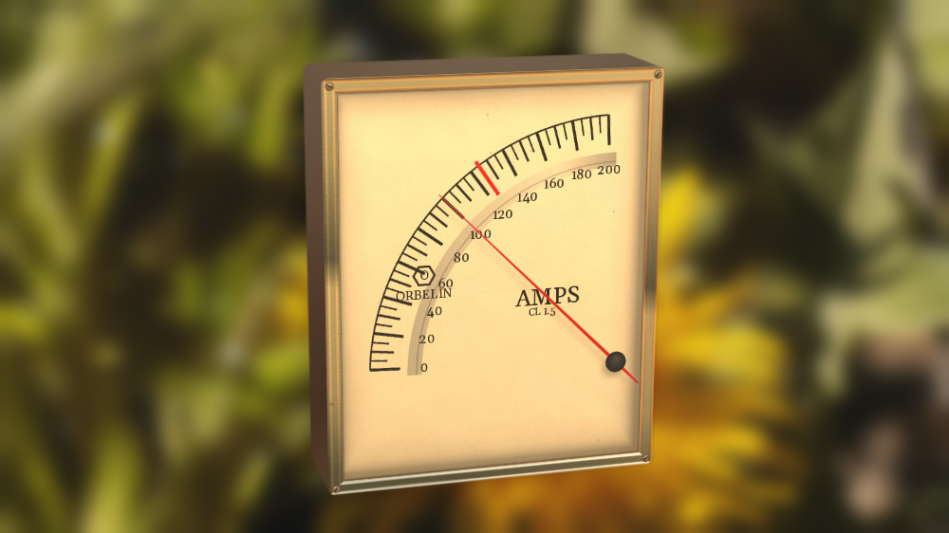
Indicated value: 100A
